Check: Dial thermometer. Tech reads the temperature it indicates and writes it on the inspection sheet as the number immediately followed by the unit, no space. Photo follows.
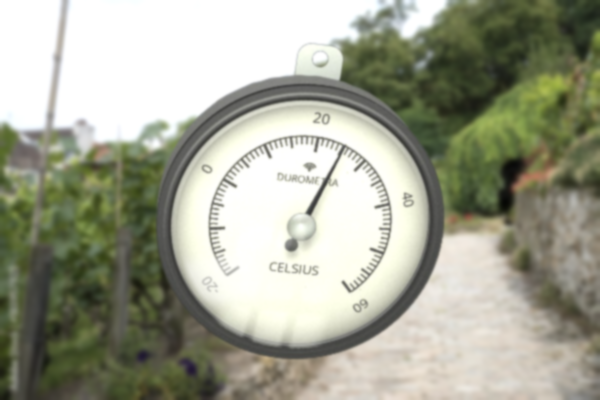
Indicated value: 25°C
